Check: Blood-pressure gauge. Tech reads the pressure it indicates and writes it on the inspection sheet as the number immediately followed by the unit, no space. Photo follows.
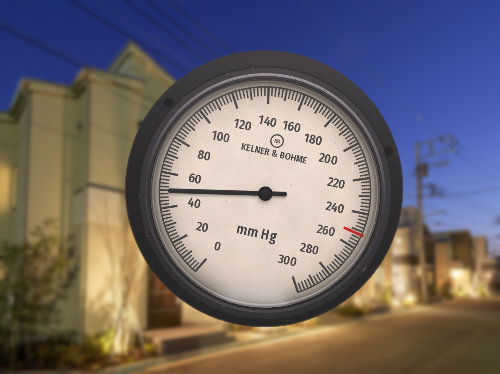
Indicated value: 50mmHg
